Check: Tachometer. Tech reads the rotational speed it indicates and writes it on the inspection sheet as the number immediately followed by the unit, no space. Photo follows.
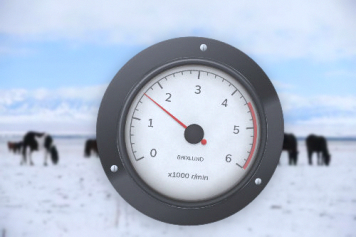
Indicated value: 1600rpm
